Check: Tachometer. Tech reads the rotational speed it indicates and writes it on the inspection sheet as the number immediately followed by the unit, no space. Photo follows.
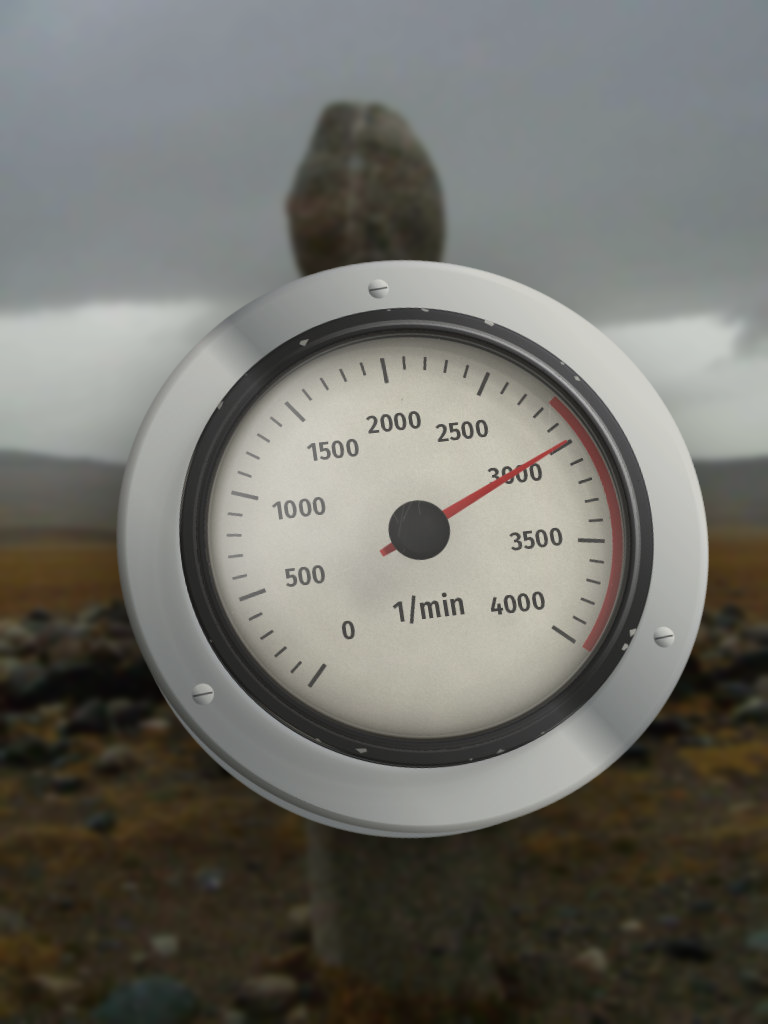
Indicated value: 3000rpm
